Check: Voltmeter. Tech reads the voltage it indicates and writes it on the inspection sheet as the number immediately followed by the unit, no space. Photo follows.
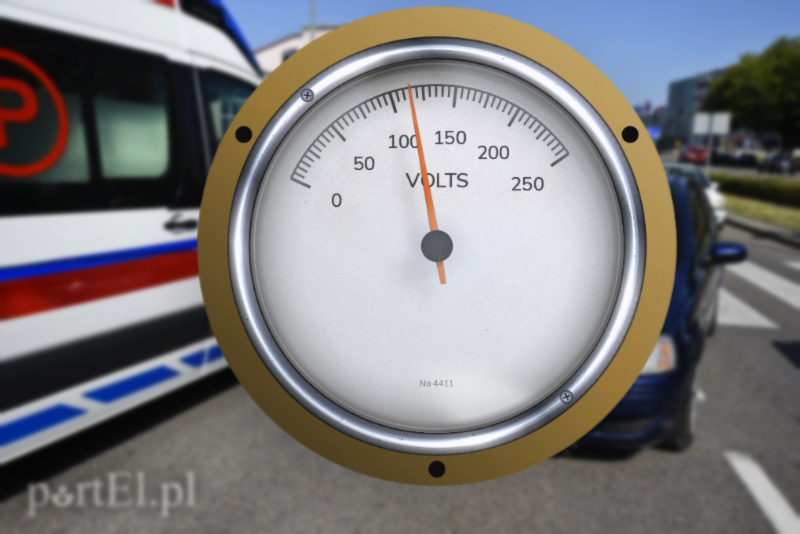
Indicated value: 115V
